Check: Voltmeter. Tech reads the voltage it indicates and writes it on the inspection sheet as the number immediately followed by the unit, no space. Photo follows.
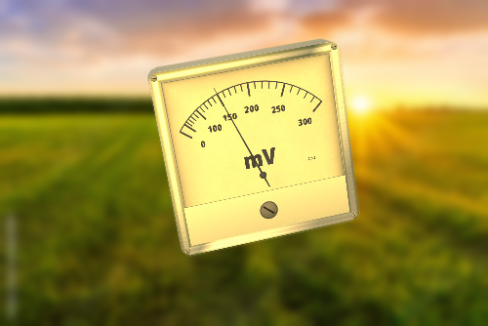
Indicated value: 150mV
